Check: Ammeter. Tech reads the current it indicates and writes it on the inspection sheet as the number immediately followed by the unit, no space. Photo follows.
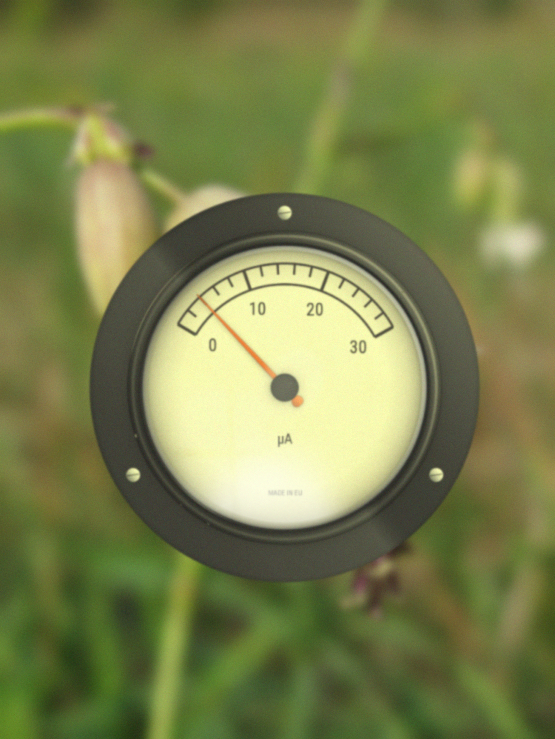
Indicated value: 4µA
